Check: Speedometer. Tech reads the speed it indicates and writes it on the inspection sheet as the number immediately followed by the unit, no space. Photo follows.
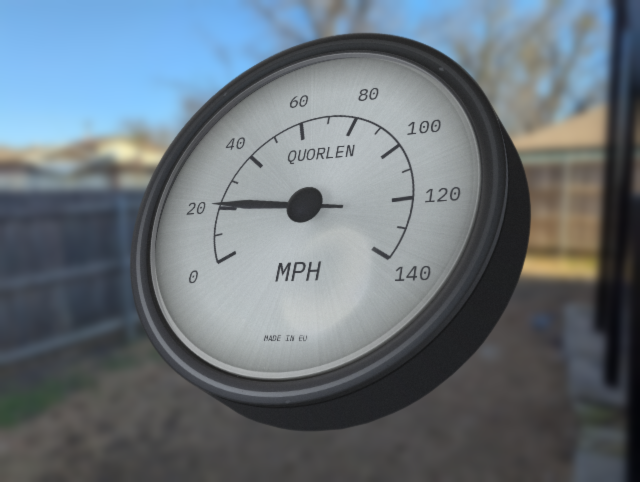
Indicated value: 20mph
